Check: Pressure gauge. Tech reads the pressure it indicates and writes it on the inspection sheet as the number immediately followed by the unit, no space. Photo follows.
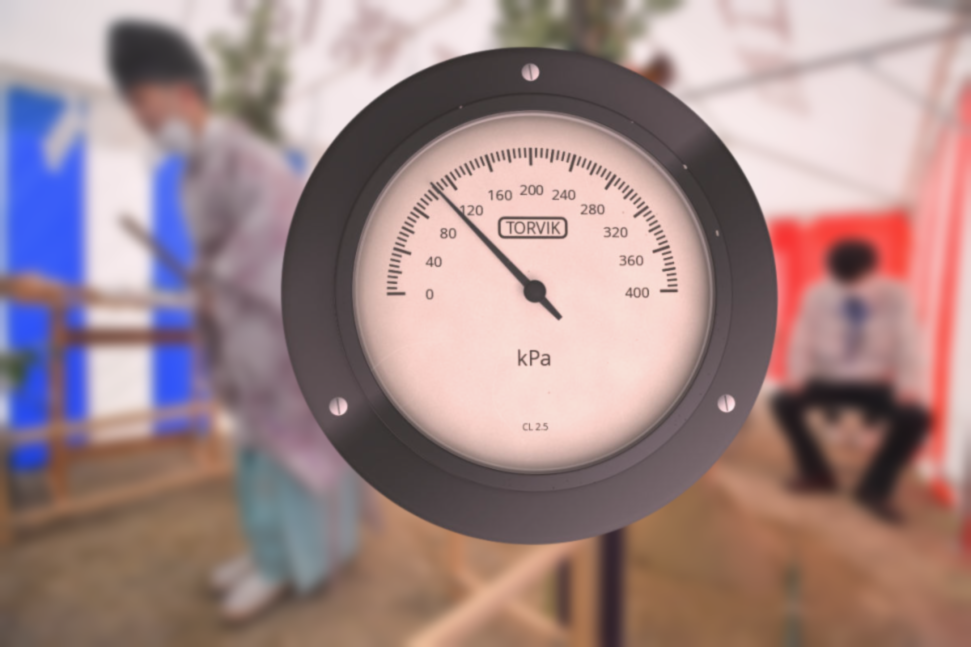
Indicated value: 105kPa
